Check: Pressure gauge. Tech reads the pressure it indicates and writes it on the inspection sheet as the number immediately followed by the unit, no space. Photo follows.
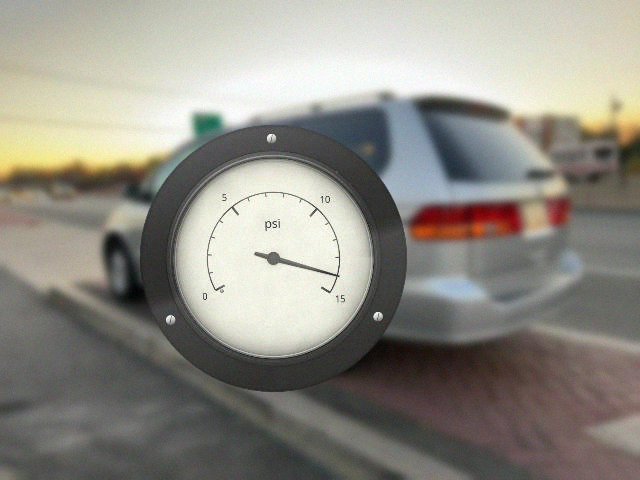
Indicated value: 14psi
